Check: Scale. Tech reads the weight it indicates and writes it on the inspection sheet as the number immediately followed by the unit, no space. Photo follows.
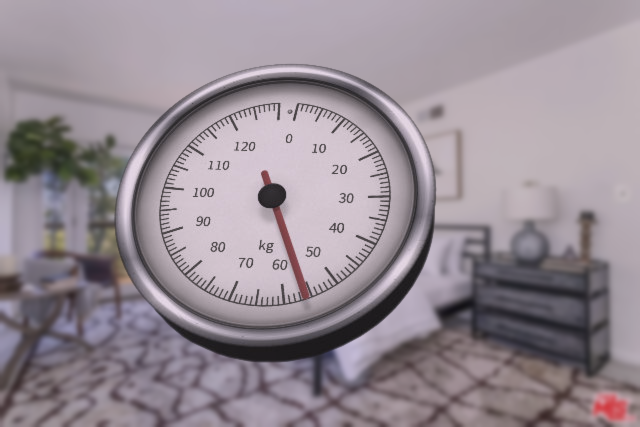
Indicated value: 56kg
